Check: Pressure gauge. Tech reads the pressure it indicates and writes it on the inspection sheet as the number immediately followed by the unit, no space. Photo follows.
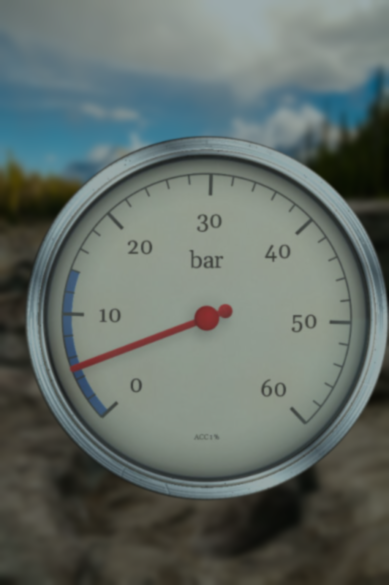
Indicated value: 5bar
